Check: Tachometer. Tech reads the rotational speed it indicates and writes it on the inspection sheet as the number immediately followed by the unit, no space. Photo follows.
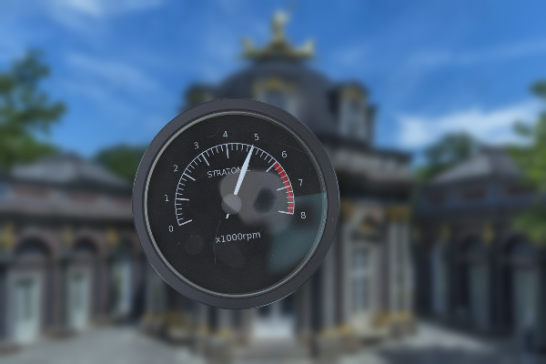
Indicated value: 5000rpm
